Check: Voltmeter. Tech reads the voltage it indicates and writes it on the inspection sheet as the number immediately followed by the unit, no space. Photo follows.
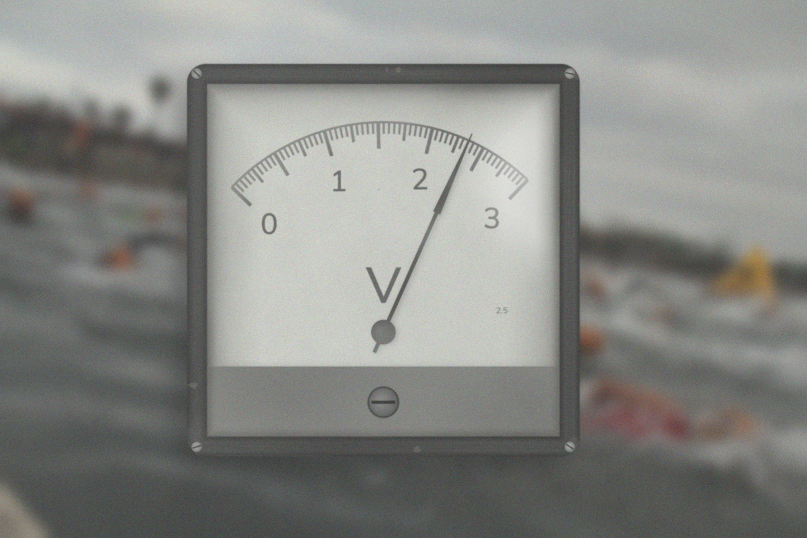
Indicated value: 2.35V
